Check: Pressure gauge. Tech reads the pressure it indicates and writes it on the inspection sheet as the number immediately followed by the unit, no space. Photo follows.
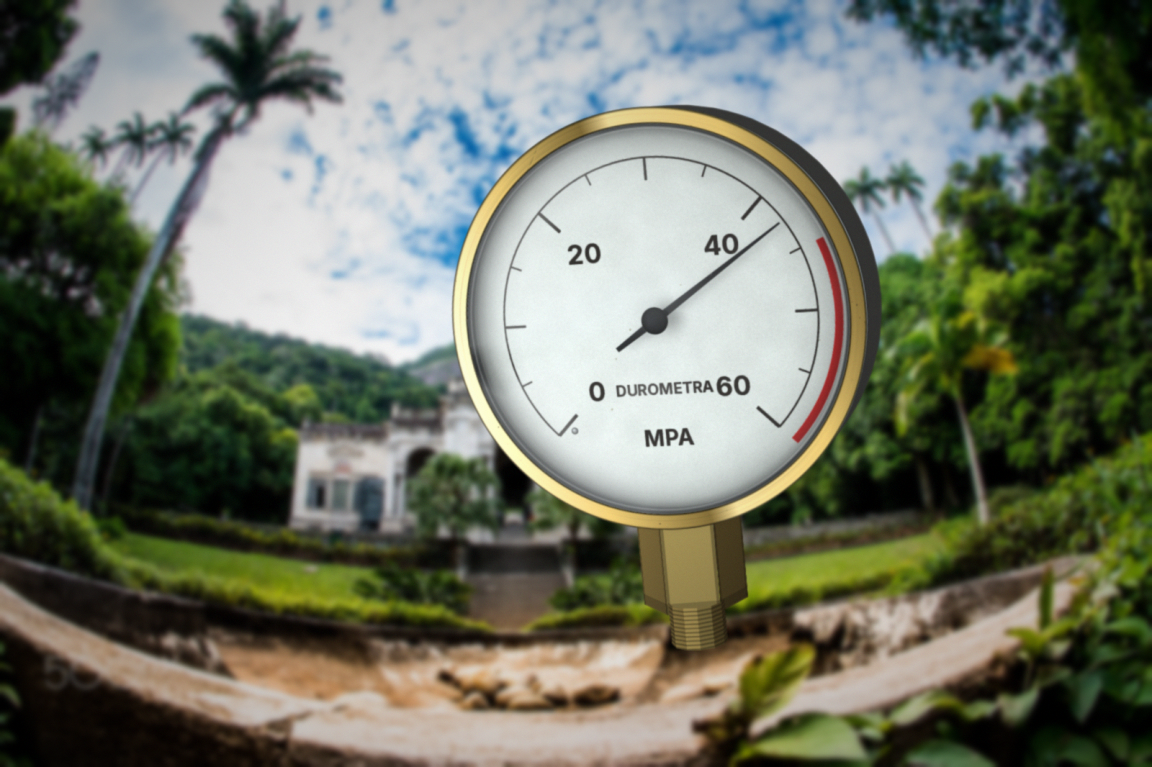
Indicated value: 42.5MPa
